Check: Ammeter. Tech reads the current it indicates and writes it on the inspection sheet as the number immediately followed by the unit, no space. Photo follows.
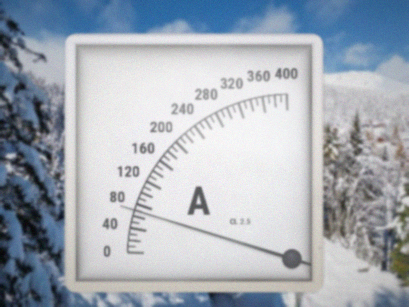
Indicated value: 70A
